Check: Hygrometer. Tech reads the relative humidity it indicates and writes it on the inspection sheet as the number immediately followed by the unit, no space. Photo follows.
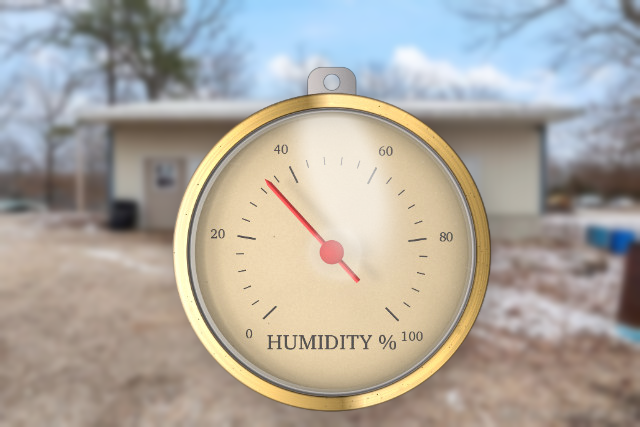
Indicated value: 34%
